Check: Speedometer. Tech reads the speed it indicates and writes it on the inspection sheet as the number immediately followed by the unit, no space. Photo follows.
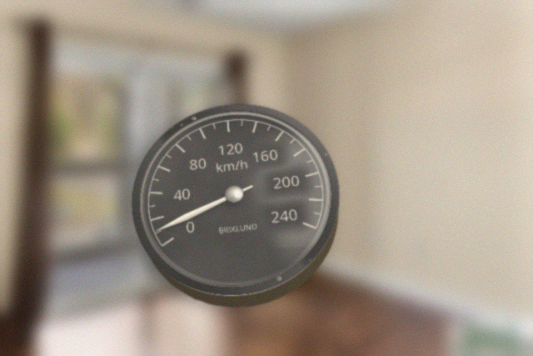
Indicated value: 10km/h
